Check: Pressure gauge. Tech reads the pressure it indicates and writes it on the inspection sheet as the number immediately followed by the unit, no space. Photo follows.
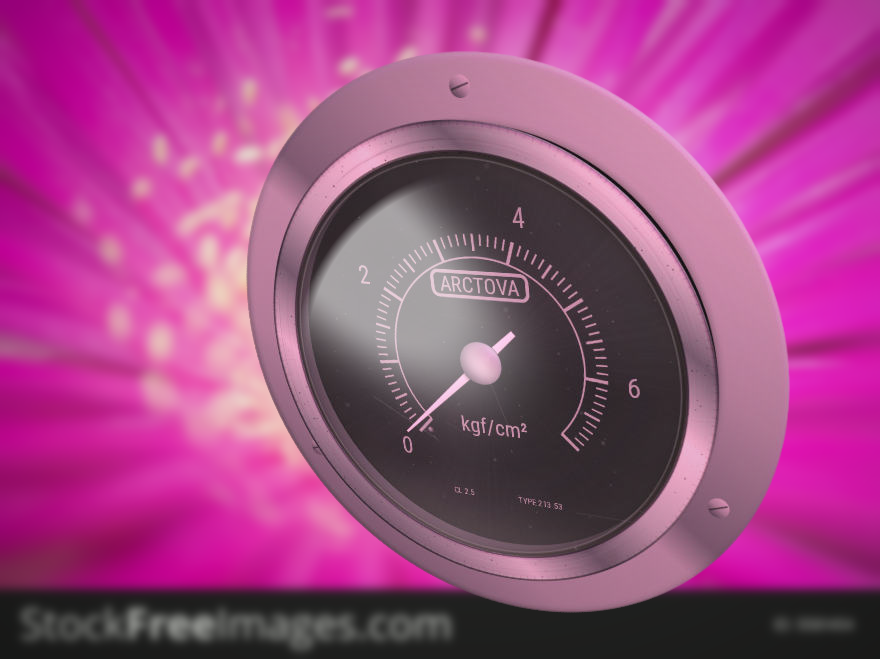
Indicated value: 0.1kg/cm²
